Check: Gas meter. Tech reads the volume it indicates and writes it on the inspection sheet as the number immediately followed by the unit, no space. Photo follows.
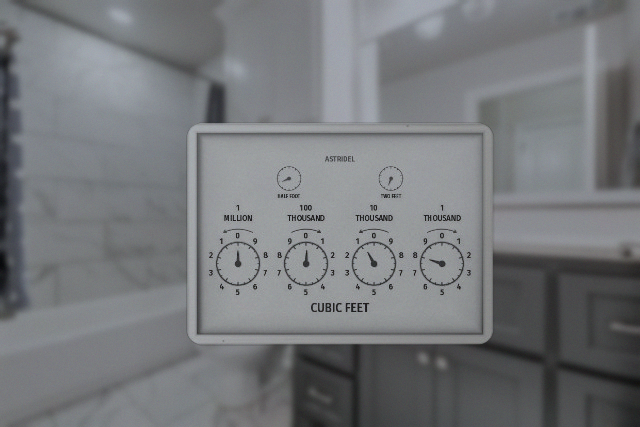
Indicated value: 800ft³
